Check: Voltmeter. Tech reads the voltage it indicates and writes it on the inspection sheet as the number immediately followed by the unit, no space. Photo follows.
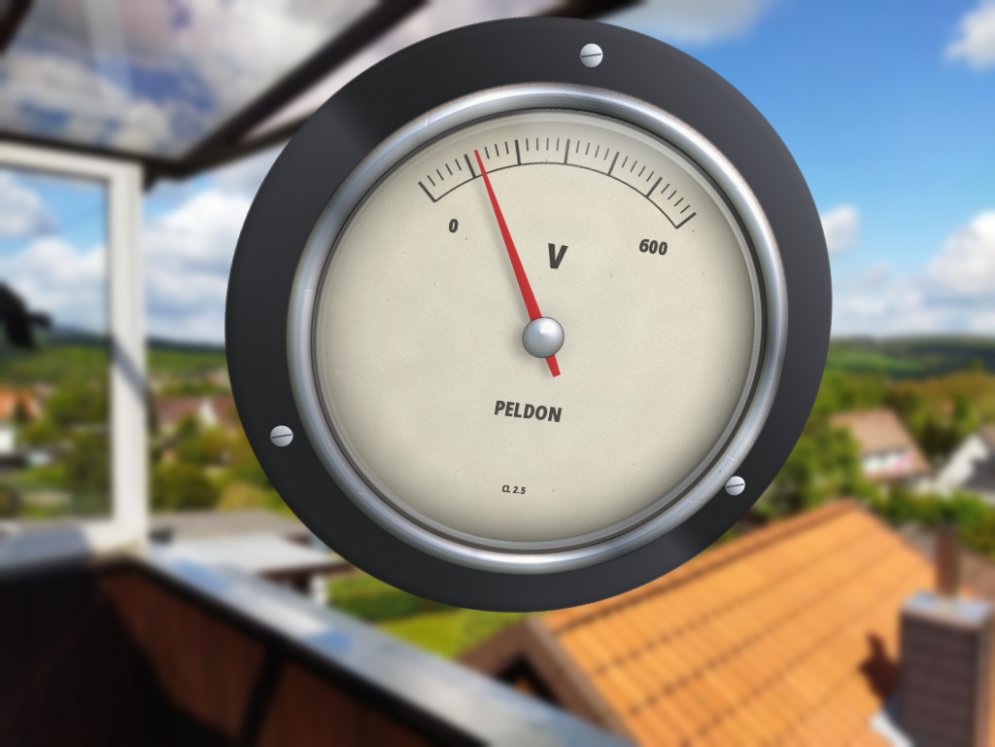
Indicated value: 120V
